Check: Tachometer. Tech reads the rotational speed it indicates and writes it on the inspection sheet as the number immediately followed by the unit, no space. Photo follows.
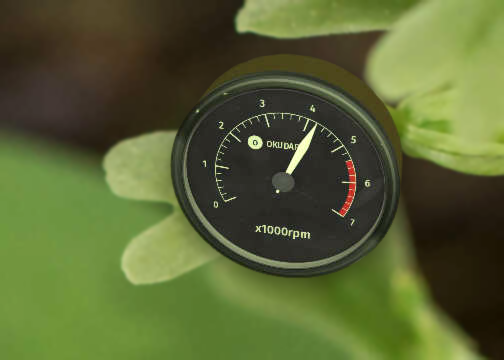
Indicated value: 4200rpm
